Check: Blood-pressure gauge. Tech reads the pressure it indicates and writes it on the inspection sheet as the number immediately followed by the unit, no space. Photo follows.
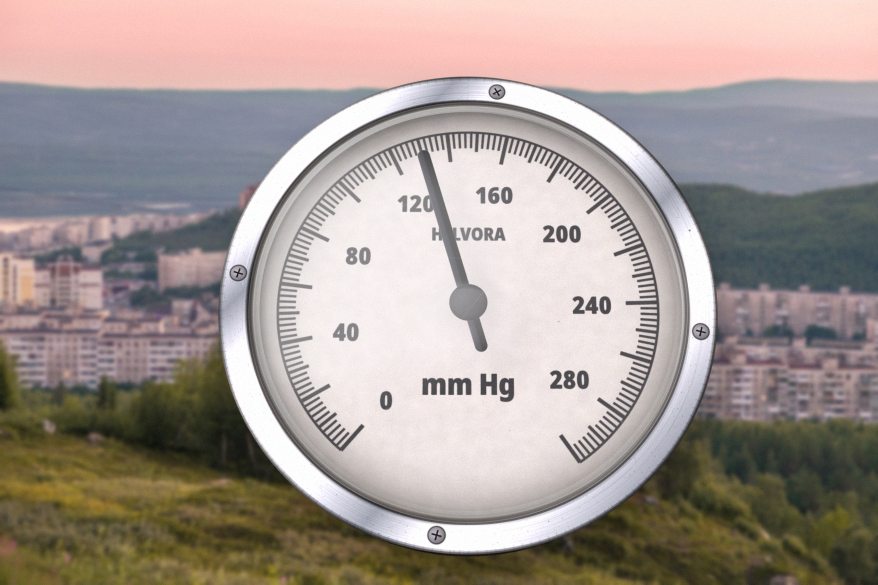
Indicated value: 130mmHg
